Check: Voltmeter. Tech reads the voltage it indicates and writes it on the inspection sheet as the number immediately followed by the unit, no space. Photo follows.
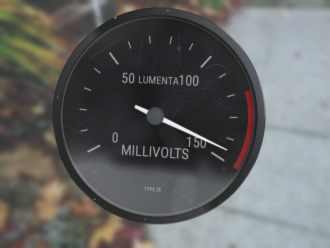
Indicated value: 145mV
